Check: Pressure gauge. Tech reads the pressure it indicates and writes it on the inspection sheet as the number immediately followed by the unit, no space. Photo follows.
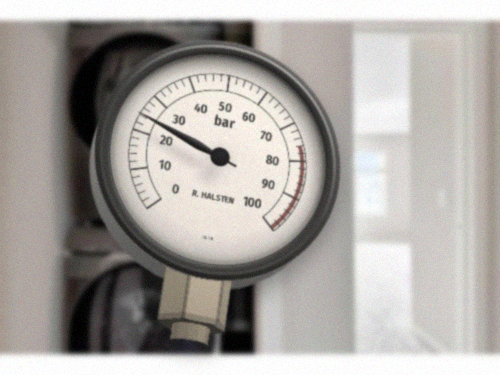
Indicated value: 24bar
